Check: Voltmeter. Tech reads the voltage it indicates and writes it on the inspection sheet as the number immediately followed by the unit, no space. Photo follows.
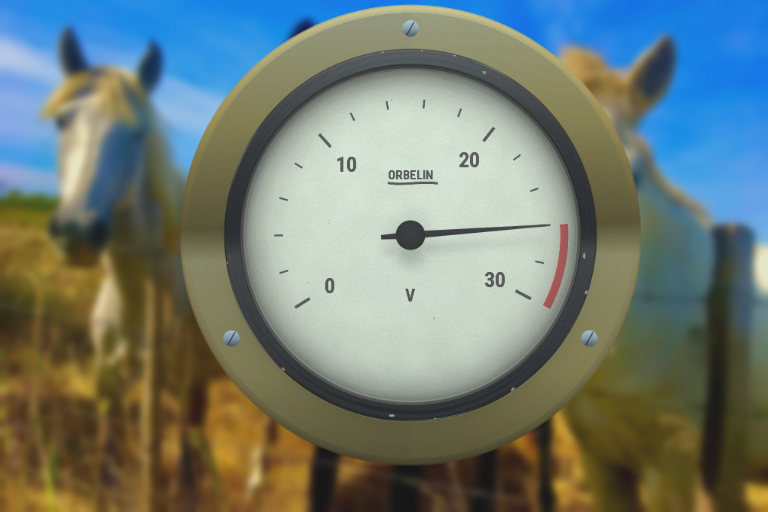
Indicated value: 26V
